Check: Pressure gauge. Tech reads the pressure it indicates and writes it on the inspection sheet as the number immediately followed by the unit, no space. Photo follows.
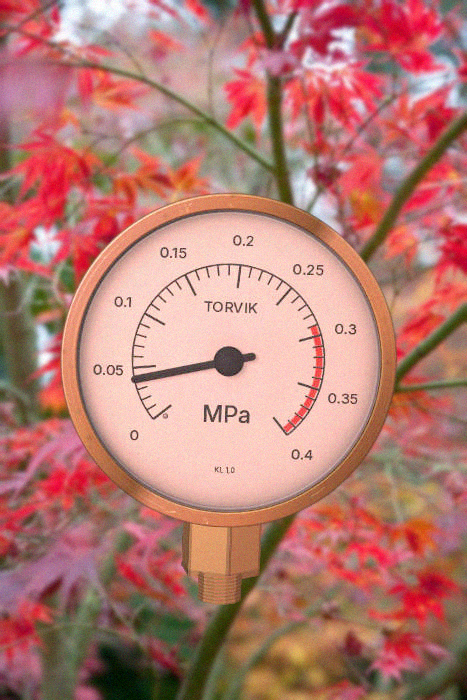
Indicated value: 0.04MPa
